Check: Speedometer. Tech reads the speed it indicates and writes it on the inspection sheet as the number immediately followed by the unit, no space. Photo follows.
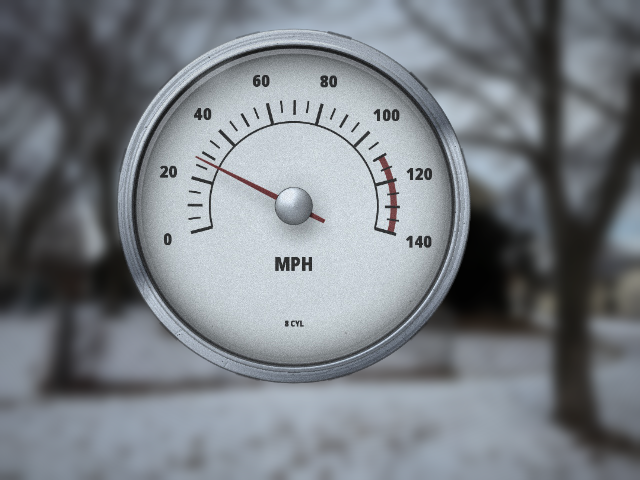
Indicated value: 27.5mph
